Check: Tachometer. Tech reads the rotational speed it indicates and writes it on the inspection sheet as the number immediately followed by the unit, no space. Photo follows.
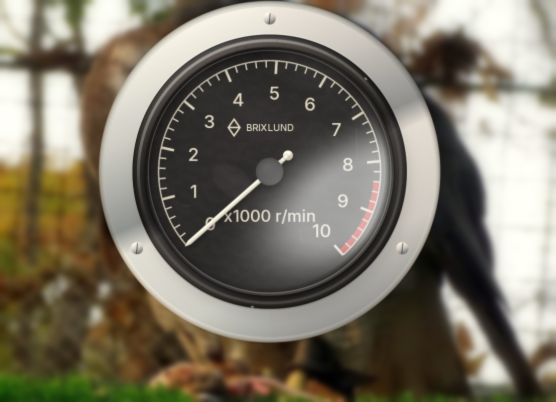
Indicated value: 0rpm
